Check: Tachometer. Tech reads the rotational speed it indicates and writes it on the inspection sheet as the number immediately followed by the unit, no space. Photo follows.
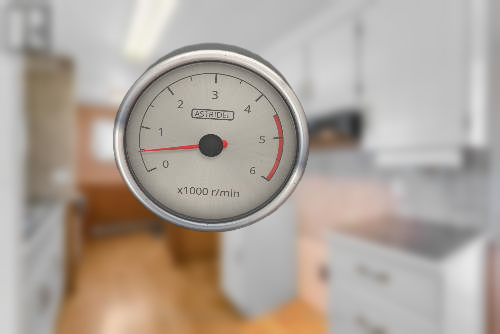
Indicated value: 500rpm
